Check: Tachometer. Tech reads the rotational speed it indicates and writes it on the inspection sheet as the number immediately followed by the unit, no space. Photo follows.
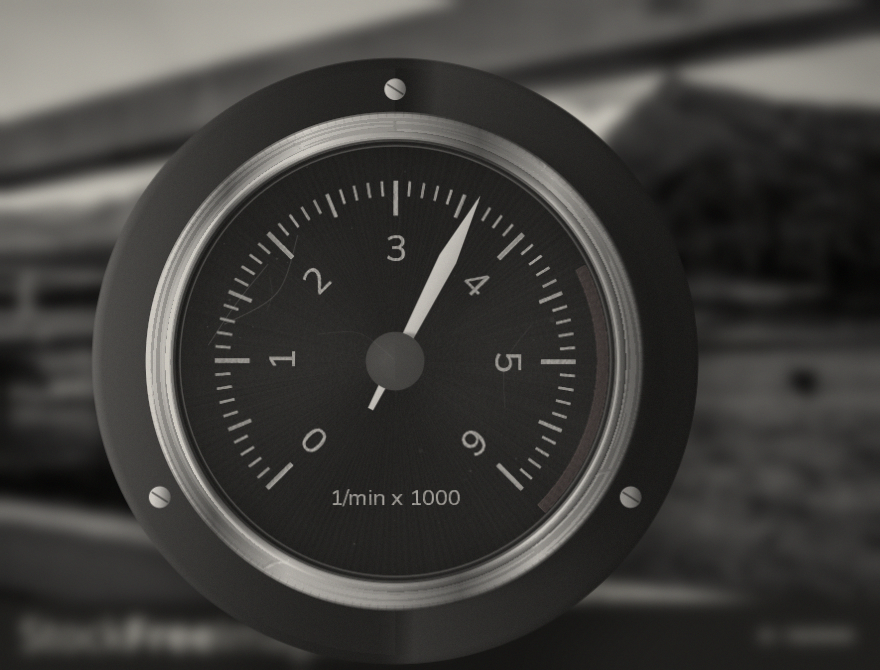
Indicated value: 3600rpm
